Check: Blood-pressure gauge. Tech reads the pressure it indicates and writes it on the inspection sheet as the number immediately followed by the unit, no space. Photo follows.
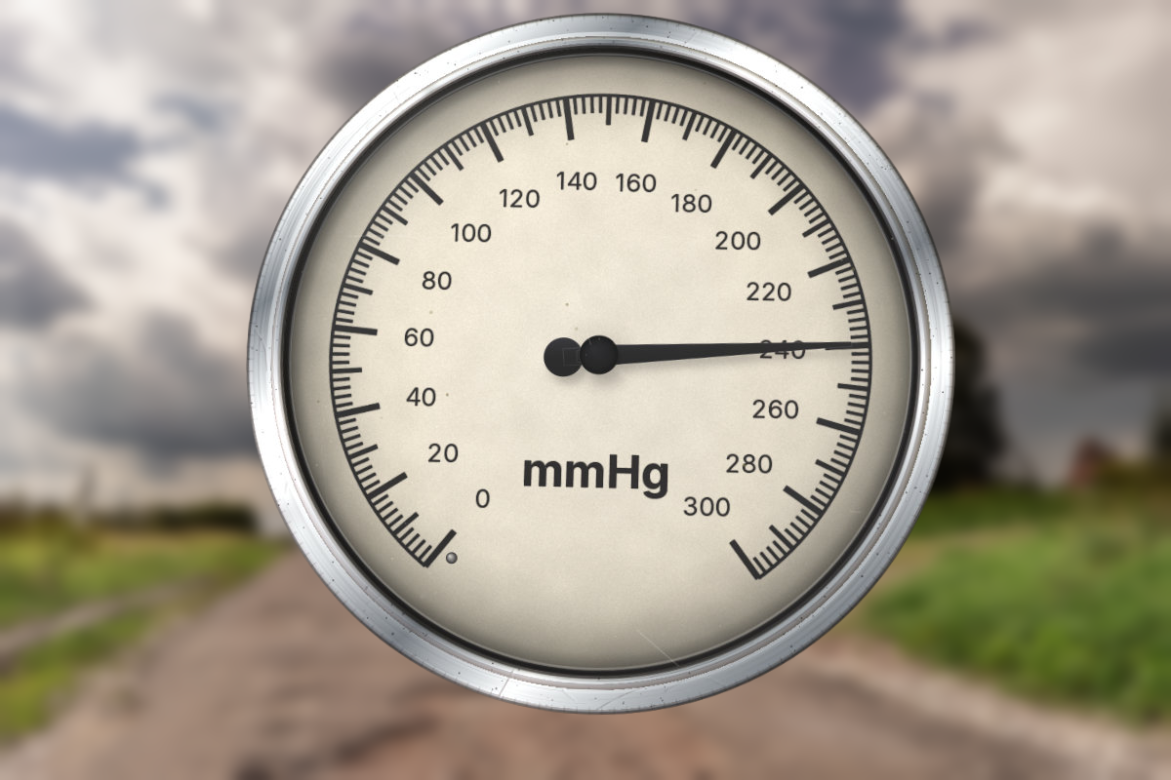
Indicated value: 240mmHg
